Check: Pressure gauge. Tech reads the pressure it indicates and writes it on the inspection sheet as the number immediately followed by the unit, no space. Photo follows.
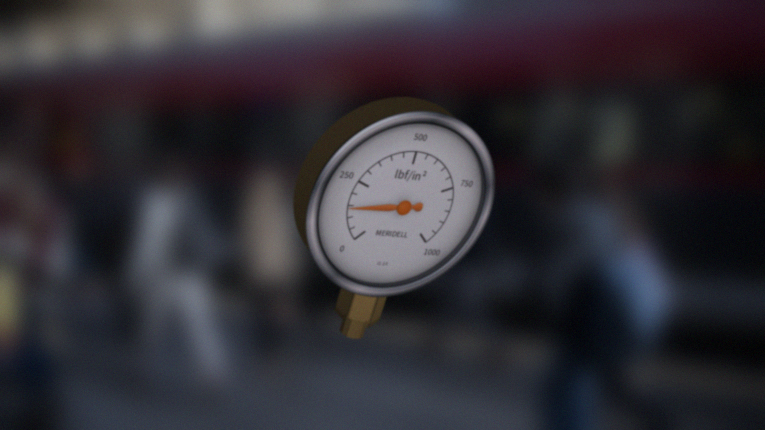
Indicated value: 150psi
